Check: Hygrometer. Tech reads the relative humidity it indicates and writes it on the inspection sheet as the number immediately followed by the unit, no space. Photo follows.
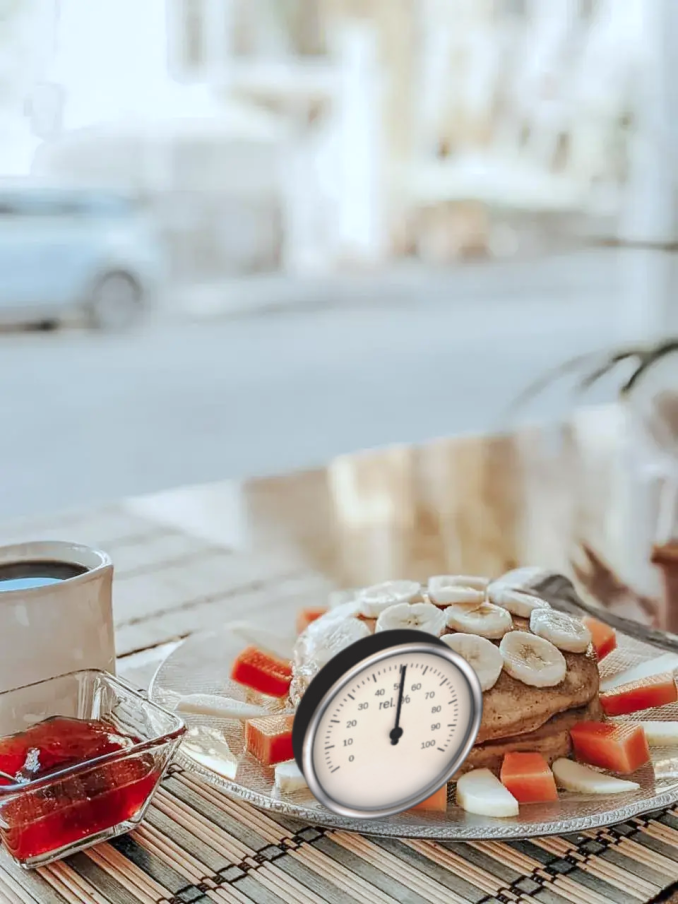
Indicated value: 50%
